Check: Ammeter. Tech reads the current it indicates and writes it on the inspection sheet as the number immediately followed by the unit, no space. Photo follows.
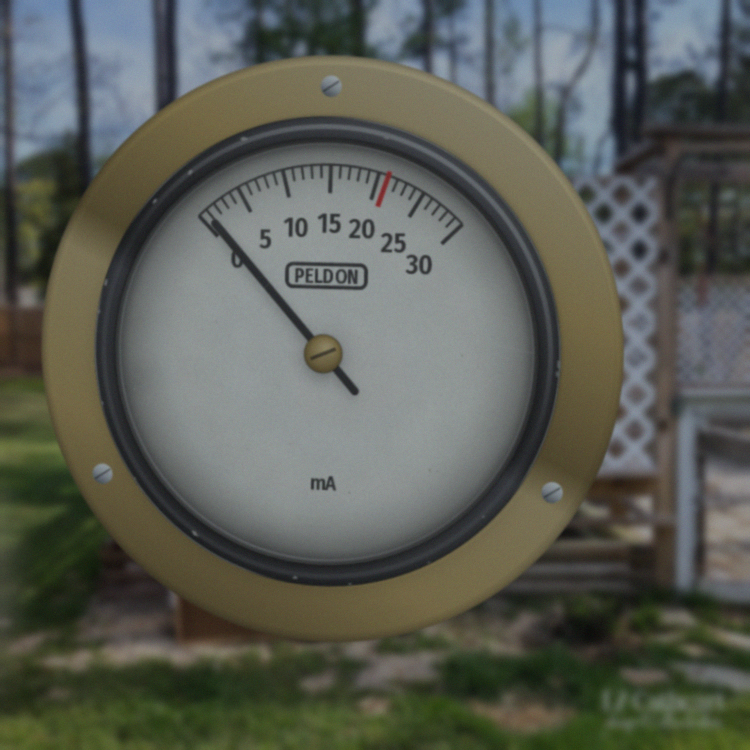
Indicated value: 1mA
